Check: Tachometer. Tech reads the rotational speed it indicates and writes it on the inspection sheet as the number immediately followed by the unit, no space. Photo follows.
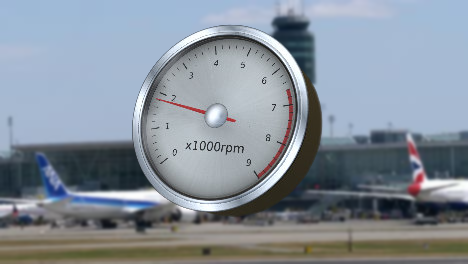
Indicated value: 1800rpm
